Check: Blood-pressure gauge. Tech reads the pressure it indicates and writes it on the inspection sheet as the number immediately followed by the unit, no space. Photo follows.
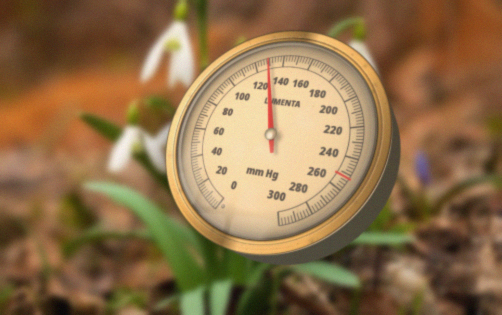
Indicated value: 130mmHg
